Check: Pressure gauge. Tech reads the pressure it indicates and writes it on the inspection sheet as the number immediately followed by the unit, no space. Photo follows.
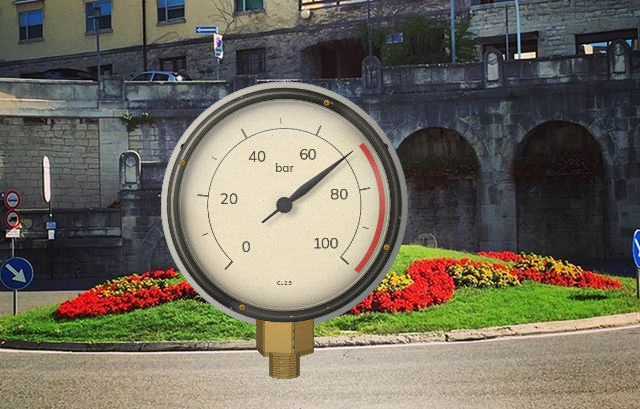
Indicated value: 70bar
